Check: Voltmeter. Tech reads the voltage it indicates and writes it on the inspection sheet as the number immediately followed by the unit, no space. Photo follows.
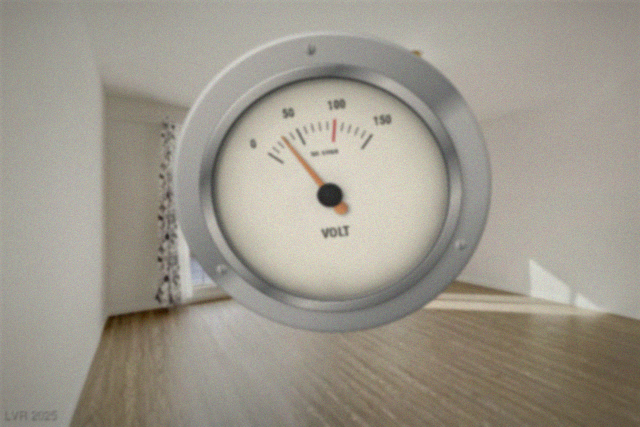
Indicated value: 30V
